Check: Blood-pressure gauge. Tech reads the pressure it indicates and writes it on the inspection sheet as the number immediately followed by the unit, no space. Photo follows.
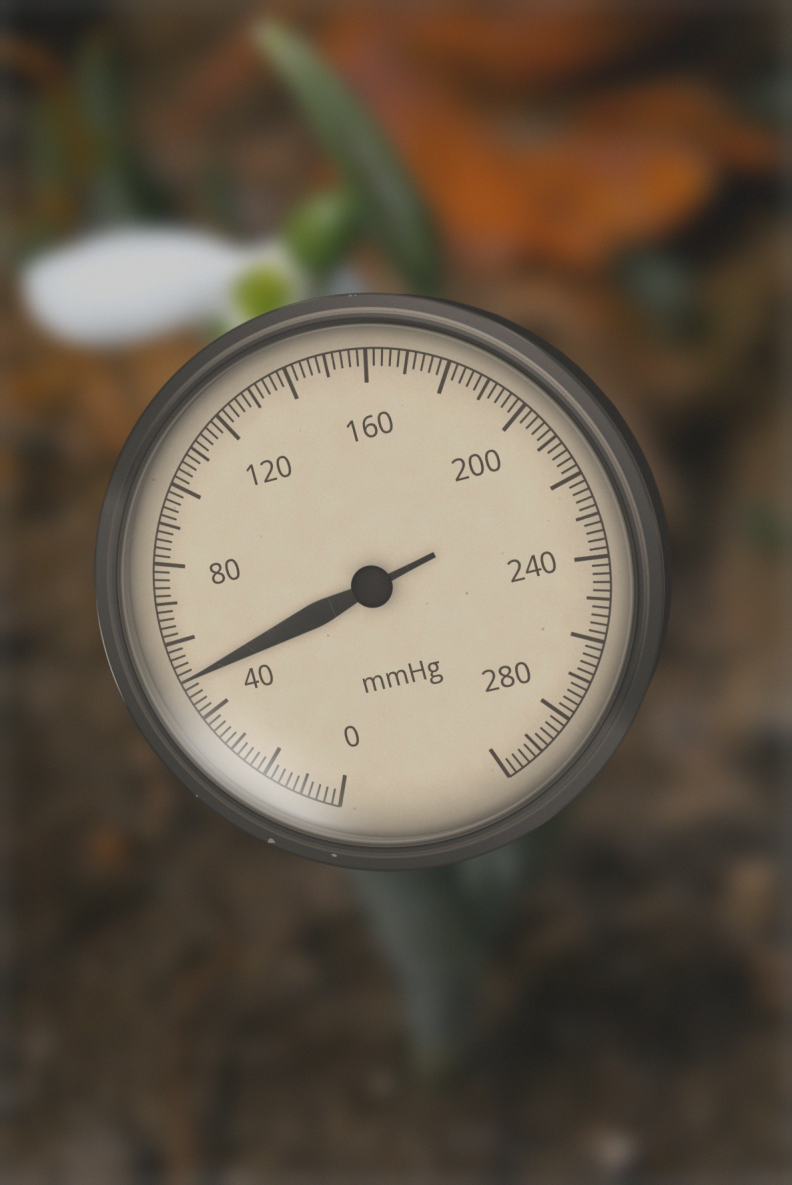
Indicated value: 50mmHg
